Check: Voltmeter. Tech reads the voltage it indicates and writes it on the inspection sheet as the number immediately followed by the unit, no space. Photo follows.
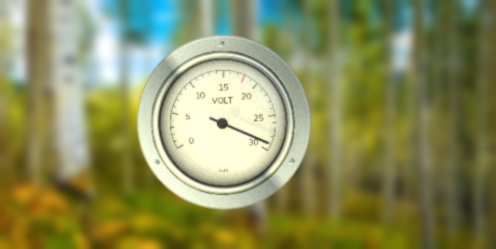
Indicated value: 29V
